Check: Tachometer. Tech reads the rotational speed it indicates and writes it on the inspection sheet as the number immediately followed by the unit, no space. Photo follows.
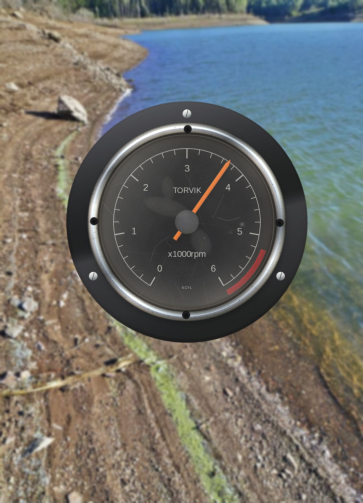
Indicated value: 3700rpm
